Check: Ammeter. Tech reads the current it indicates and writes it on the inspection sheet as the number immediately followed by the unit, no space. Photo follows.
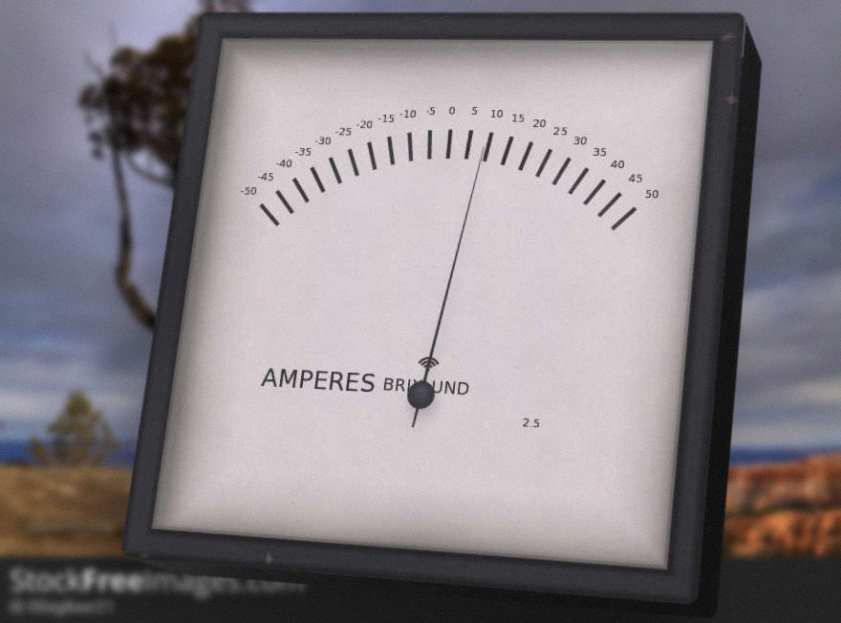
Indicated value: 10A
